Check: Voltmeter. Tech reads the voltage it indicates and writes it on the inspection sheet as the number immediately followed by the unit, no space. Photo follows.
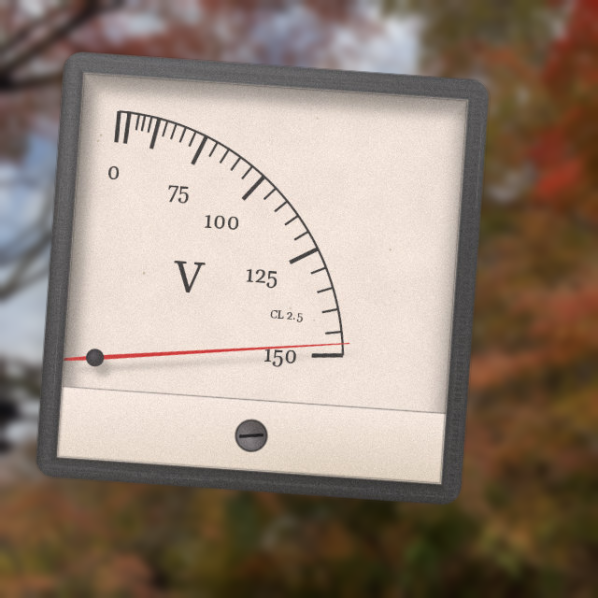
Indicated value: 147.5V
